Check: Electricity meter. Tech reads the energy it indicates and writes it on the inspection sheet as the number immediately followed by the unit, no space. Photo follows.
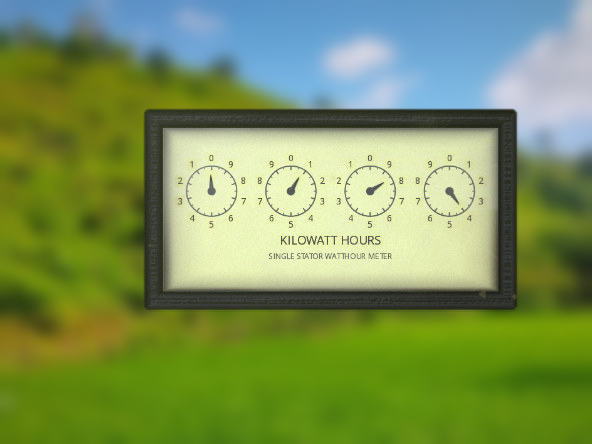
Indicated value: 84kWh
